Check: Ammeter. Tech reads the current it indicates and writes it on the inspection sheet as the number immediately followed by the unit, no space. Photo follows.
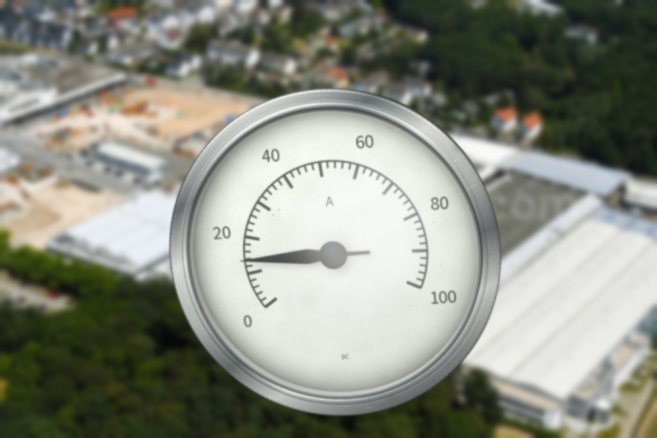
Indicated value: 14A
